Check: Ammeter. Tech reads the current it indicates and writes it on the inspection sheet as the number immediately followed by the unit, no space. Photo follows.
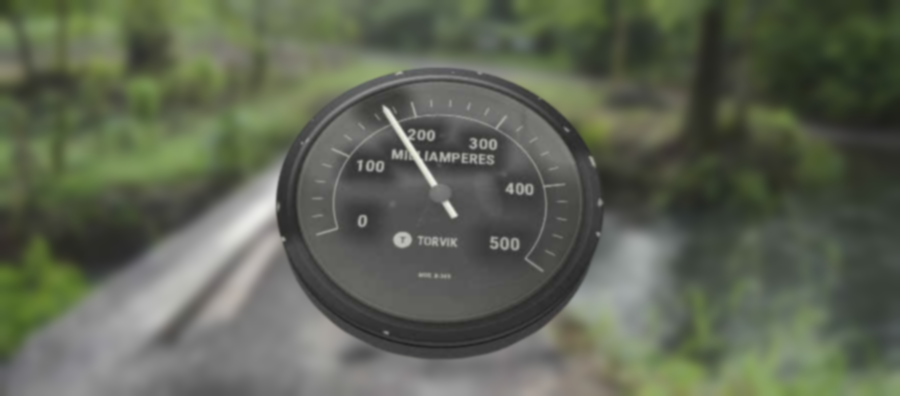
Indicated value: 170mA
